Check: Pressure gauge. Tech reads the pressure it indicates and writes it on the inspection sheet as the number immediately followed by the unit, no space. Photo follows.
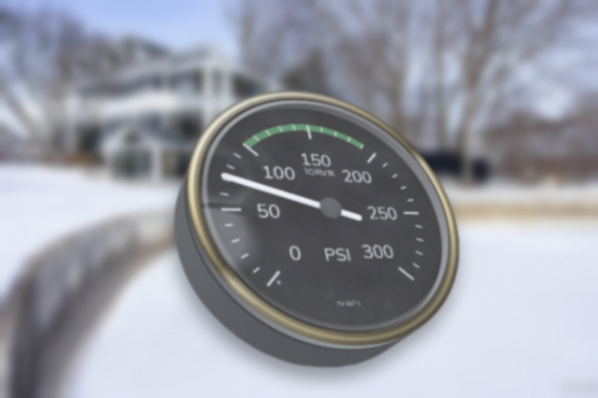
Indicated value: 70psi
